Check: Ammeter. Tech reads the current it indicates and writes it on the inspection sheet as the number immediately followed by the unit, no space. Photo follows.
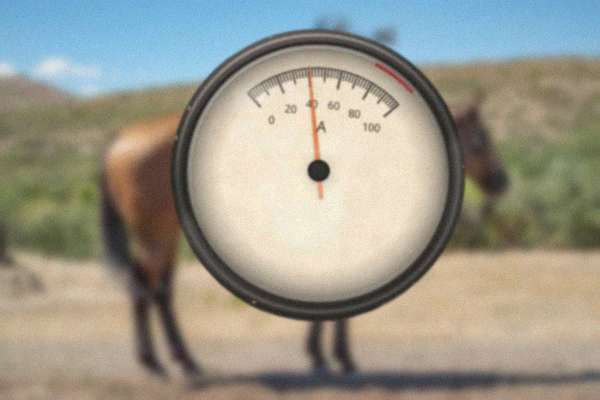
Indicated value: 40A
